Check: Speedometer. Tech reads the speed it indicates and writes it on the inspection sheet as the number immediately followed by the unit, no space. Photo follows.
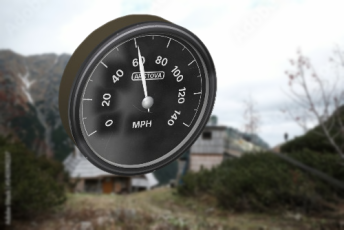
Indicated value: 60mph
